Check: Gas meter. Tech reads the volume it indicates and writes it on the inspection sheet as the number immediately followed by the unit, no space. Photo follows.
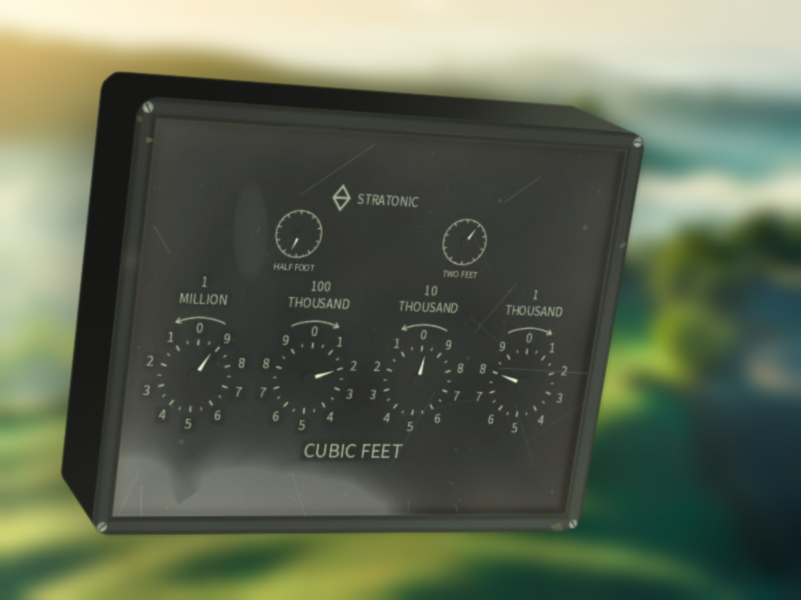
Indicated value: 919800ft³
